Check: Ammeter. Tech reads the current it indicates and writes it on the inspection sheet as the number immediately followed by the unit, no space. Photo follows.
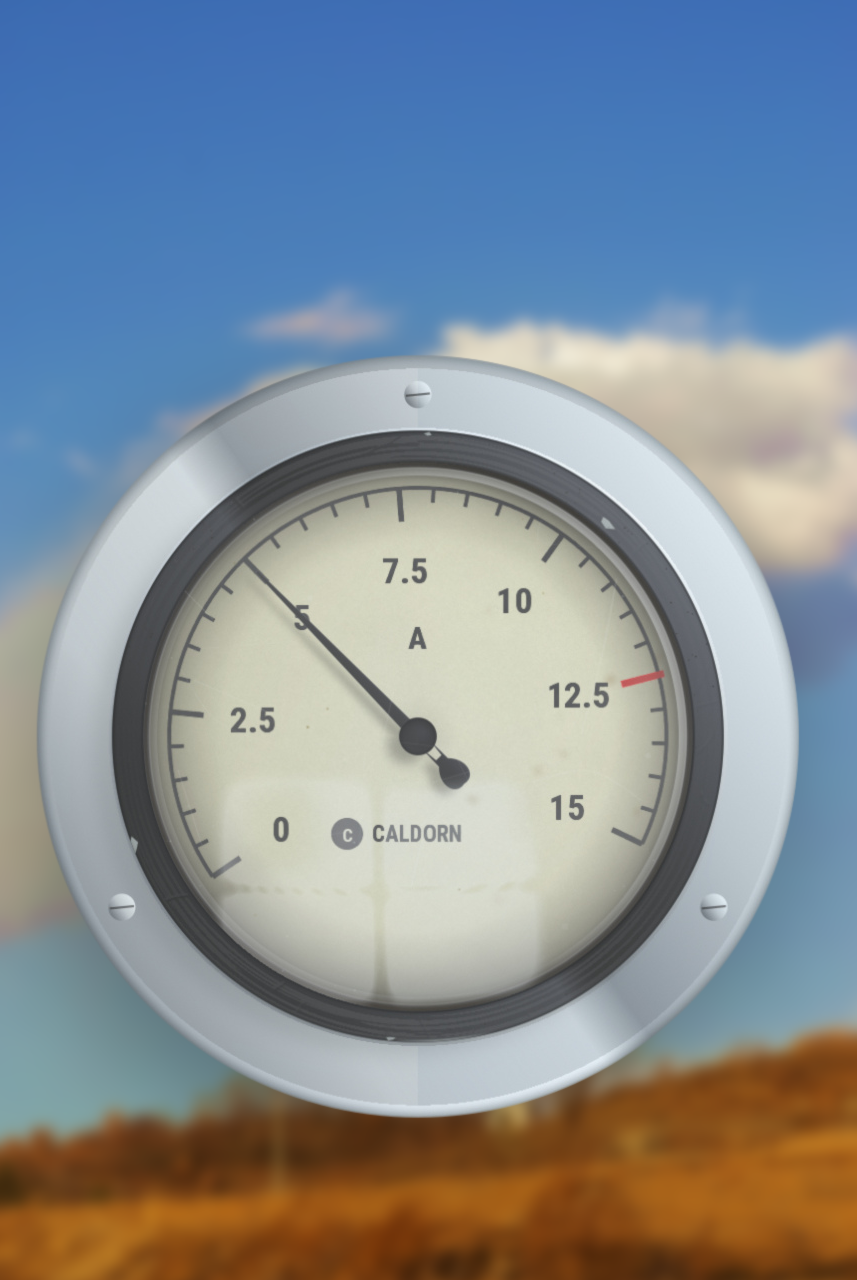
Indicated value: 5A
